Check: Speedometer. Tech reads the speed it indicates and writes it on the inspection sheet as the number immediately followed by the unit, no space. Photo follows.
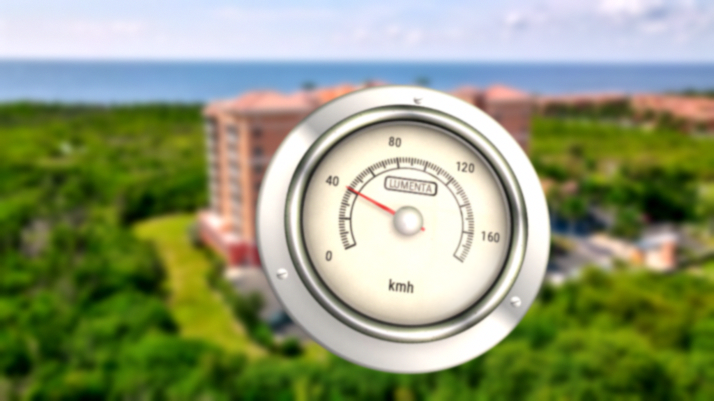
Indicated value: 40km/h
